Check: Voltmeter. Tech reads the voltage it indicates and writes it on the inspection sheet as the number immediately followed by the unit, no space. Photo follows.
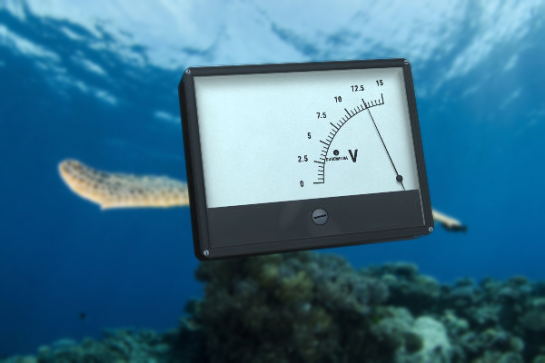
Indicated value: 12.5V
